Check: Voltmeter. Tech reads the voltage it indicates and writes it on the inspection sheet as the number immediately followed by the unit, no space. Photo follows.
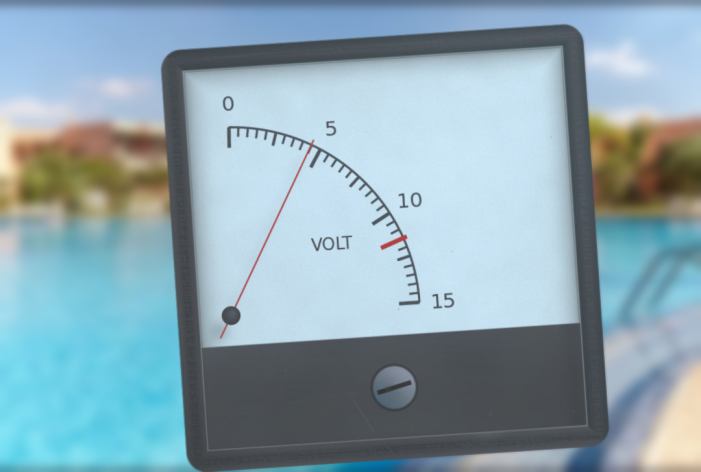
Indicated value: 4.5V
